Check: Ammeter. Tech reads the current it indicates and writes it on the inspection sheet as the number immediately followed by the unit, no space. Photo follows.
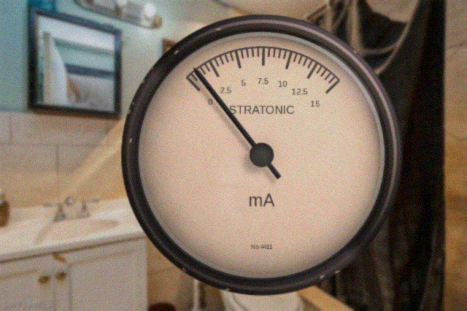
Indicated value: 1mA
